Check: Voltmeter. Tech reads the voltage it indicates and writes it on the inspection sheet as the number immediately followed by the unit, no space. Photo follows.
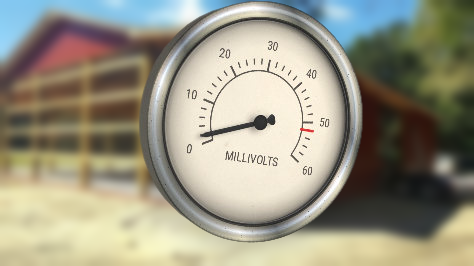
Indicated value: 2mV
